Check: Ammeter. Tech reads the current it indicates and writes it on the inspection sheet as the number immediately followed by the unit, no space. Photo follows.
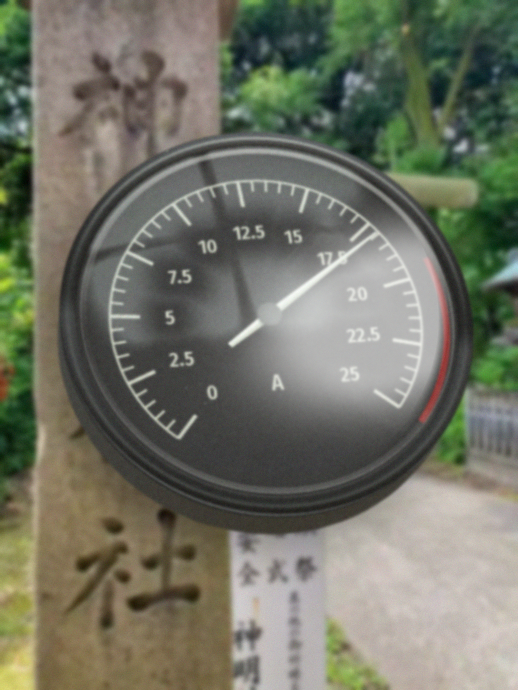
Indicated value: 18A
